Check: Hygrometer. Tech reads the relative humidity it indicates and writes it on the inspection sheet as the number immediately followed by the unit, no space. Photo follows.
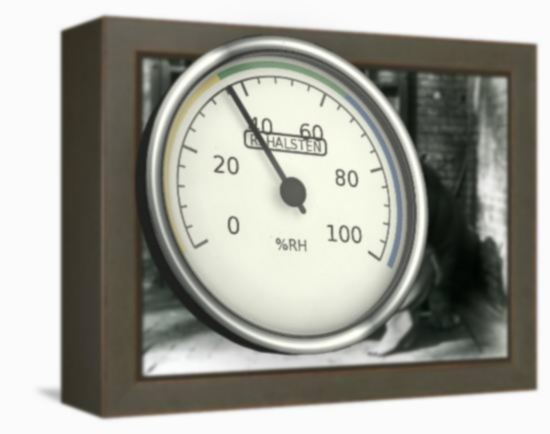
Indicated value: 36%
